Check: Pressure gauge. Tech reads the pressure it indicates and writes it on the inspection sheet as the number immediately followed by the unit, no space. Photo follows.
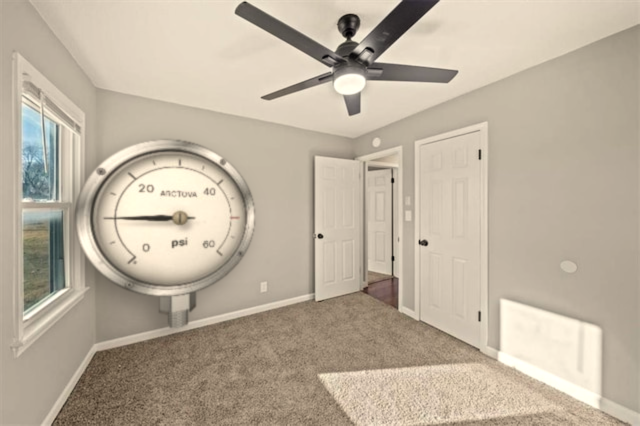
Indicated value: 10psi
